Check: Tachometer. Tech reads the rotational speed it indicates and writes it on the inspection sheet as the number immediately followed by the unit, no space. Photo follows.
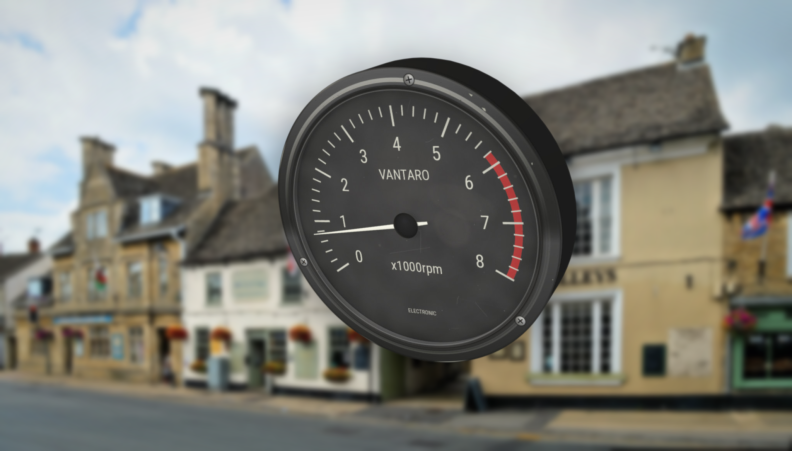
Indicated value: 800rpm
